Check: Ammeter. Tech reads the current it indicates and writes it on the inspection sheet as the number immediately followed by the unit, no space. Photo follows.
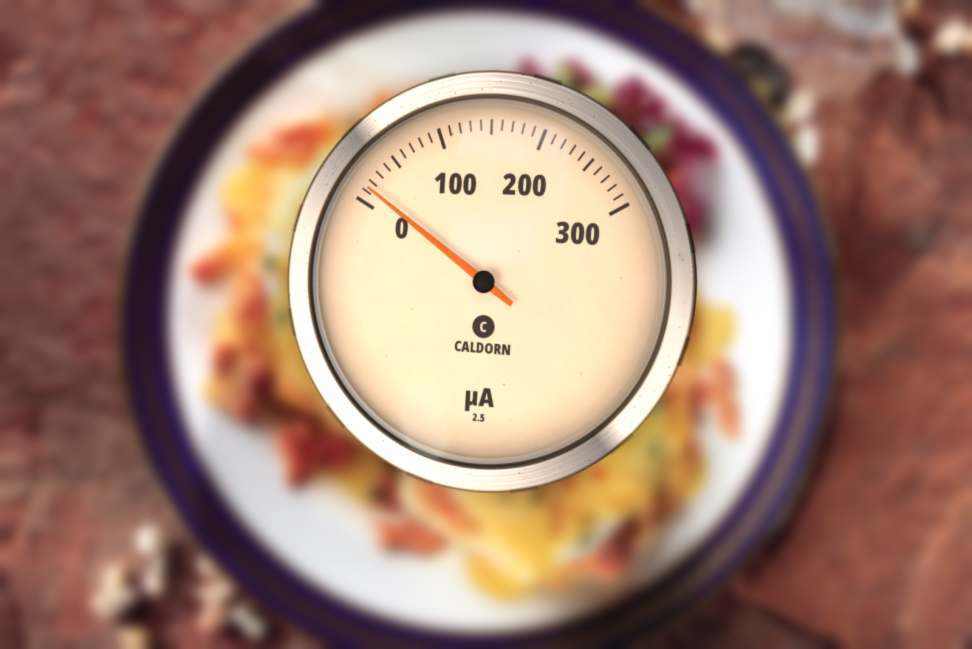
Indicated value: 15µA
